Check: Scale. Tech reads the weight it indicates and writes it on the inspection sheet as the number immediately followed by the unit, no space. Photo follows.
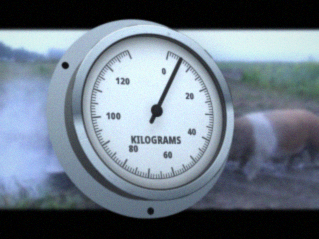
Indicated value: 5kg
